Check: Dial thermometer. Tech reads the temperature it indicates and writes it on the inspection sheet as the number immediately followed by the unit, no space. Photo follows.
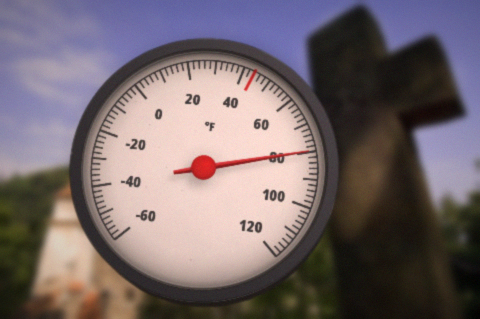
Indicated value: 80°F
